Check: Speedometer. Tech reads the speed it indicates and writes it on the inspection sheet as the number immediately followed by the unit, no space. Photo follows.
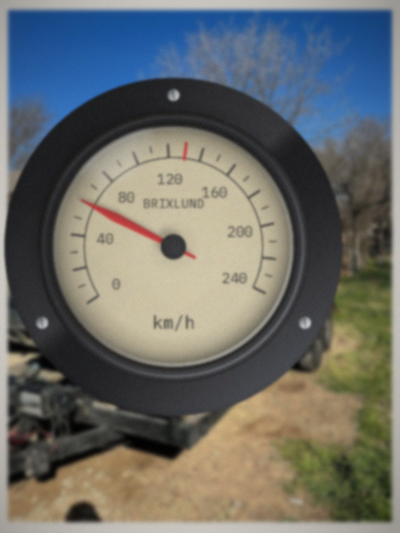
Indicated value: 60km/h
